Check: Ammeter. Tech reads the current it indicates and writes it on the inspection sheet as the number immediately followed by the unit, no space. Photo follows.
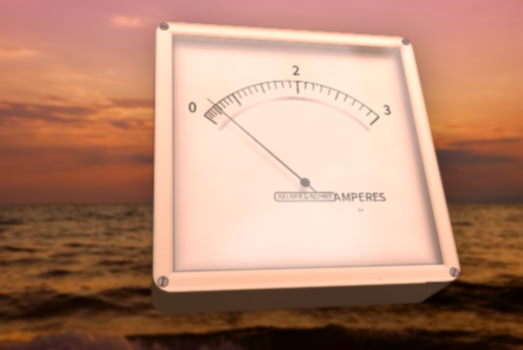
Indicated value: 0.5A
